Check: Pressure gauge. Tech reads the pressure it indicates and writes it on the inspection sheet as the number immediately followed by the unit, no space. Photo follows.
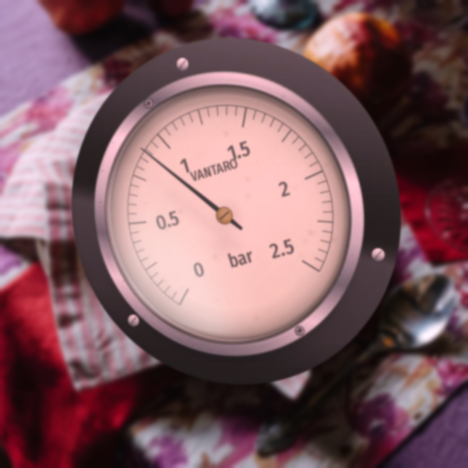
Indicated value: 0.9bar
